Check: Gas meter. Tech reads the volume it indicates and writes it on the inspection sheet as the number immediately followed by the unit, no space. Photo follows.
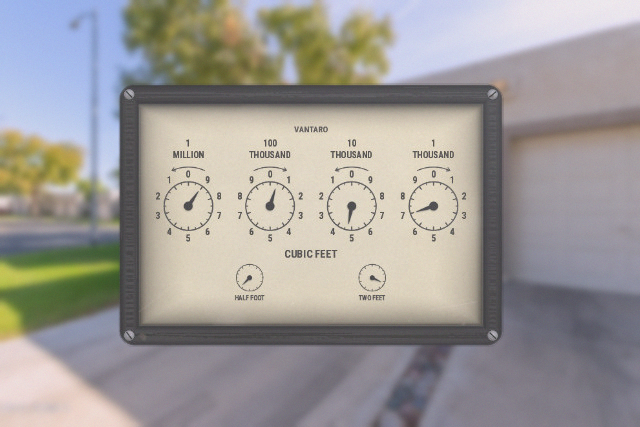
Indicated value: 904700ft³
